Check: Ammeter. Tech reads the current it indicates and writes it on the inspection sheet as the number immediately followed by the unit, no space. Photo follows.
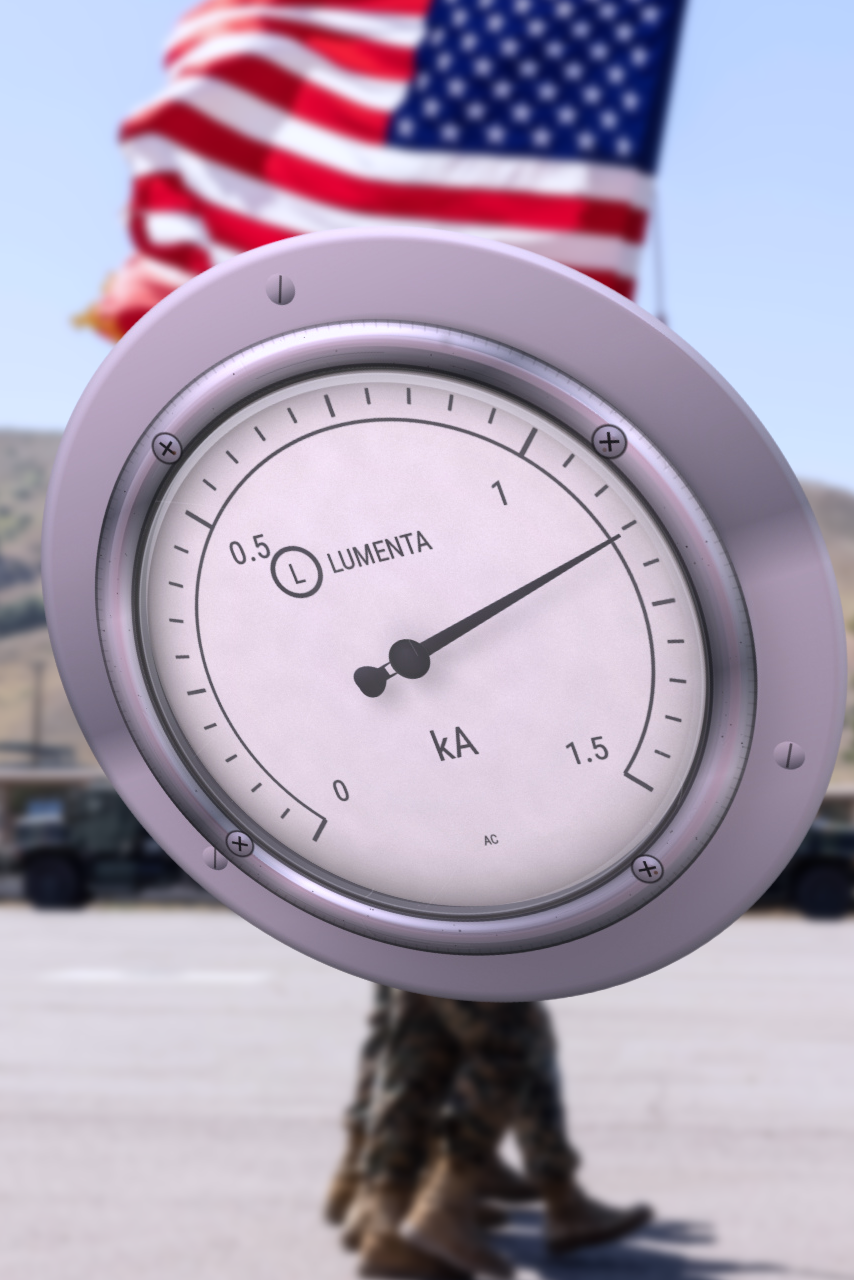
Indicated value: 1.15kA
